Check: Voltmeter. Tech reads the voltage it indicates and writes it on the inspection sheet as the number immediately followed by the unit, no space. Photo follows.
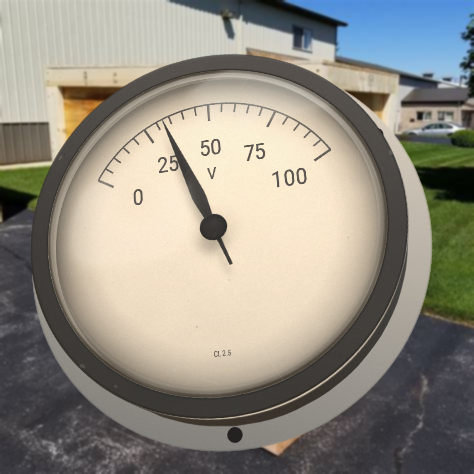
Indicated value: 32.5V
